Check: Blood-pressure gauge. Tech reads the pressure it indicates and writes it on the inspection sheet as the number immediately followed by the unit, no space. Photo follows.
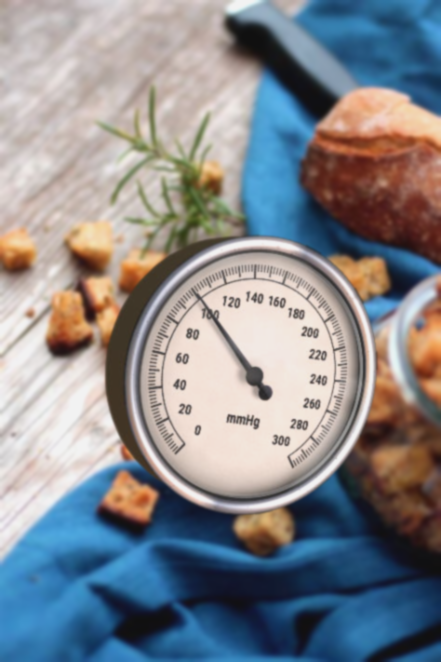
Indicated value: 100mmHg
